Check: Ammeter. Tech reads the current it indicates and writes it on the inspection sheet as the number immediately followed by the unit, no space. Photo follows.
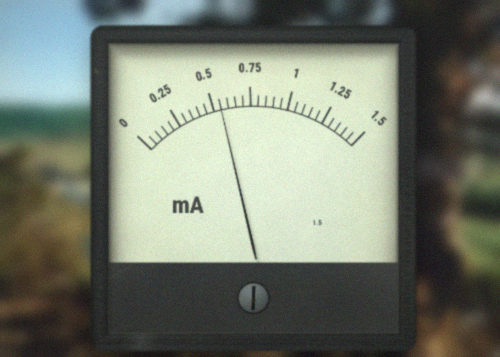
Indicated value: 0.55mA
